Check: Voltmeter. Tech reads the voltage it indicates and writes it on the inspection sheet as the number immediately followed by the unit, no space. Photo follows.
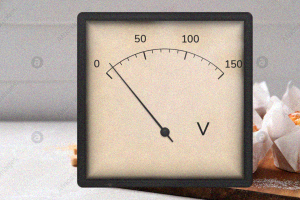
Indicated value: 10V
